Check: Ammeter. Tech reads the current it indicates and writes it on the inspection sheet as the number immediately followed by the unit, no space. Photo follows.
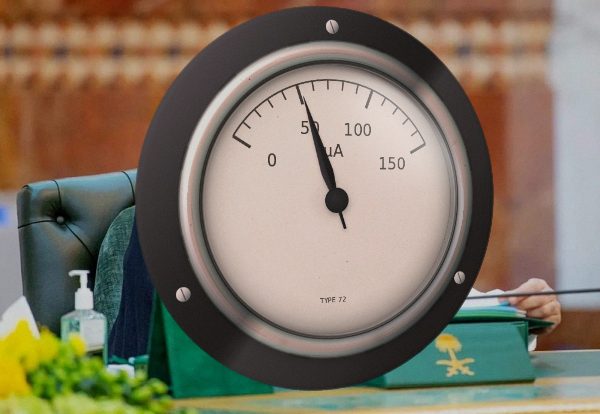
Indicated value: 50µA
